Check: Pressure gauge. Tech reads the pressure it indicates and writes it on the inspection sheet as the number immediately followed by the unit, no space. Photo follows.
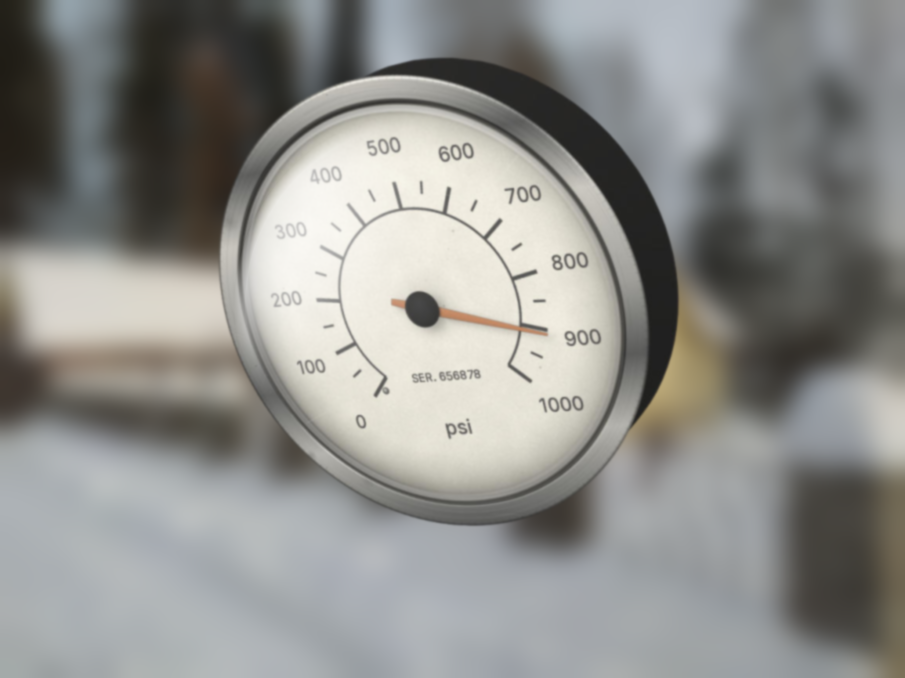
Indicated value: 900psi
